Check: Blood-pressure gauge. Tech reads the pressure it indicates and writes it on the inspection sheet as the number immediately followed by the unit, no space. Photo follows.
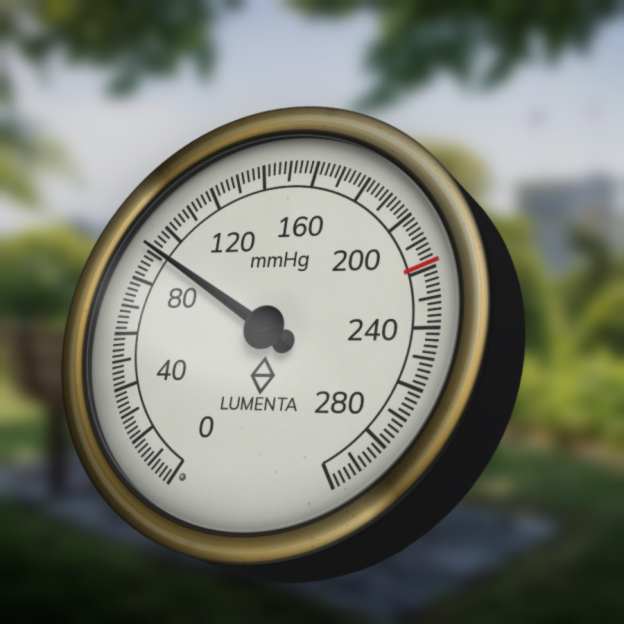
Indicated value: 92mmHg
